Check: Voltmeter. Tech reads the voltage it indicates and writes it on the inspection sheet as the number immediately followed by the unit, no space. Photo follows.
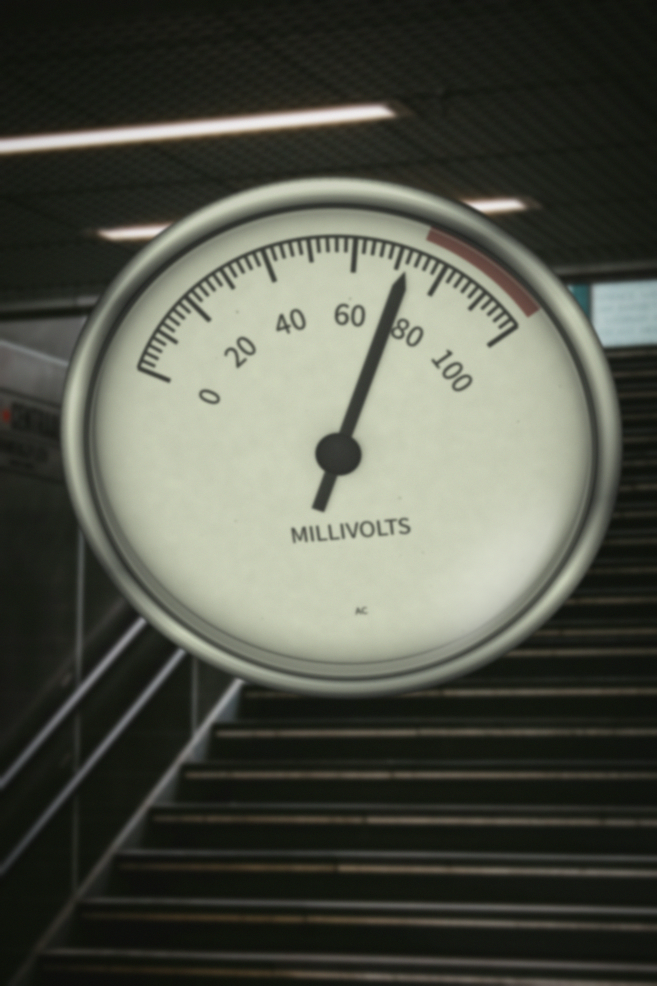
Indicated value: 72mV
